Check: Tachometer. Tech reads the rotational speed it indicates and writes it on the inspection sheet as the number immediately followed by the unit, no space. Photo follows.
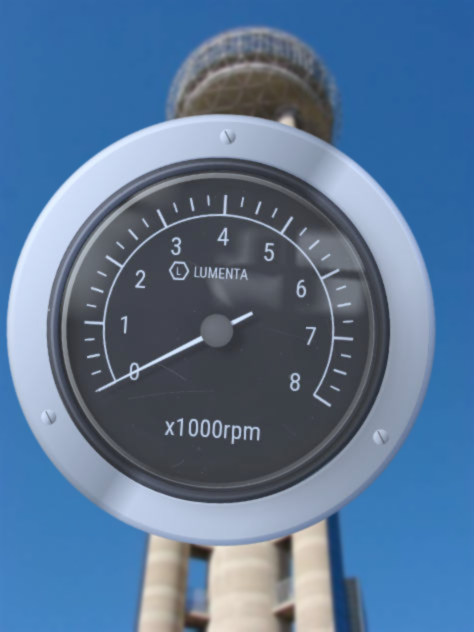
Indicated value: 0rpm
